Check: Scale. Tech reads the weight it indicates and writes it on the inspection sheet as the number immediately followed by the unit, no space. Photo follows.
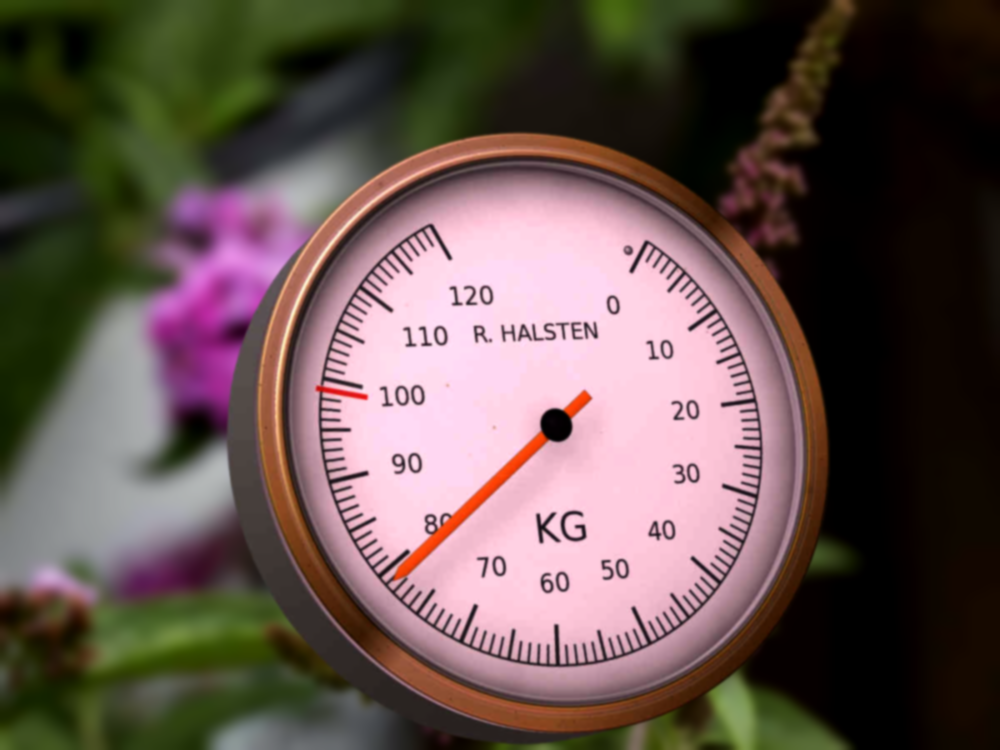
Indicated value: 79kg
